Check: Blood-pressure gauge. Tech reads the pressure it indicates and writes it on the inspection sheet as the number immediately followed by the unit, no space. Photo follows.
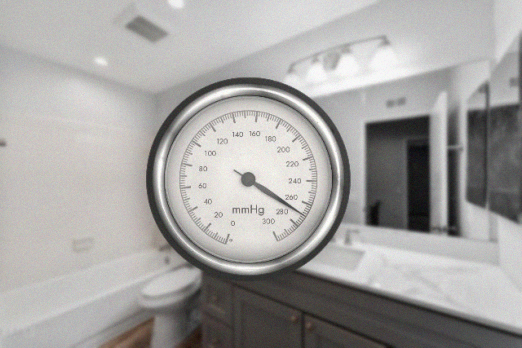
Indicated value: 270mmHg
